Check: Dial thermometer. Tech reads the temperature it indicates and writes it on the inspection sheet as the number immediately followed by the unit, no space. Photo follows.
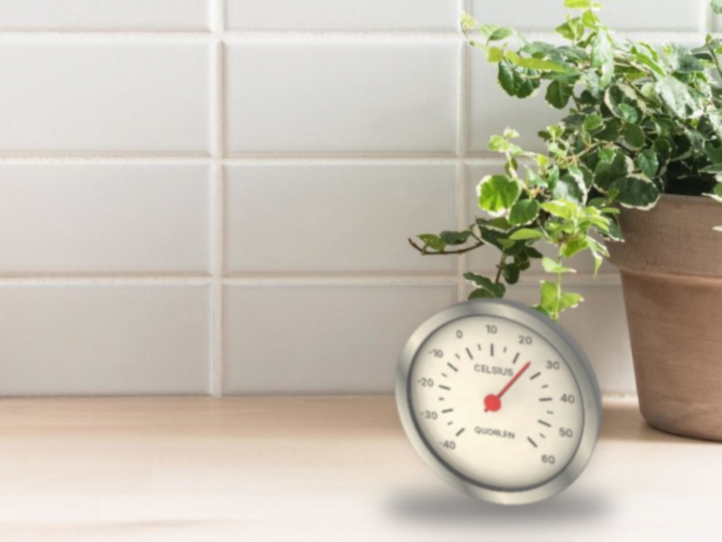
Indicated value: 25°C
